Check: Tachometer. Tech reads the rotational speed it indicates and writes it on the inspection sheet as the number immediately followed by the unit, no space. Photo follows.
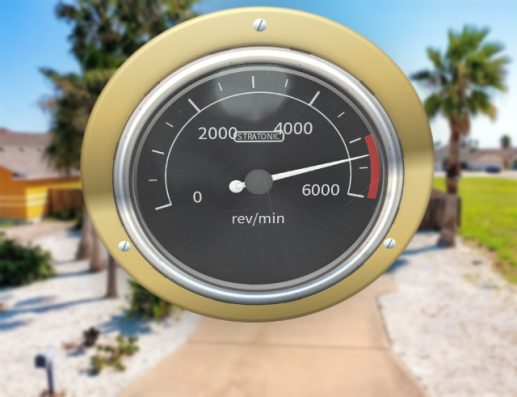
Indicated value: 5250rpm
